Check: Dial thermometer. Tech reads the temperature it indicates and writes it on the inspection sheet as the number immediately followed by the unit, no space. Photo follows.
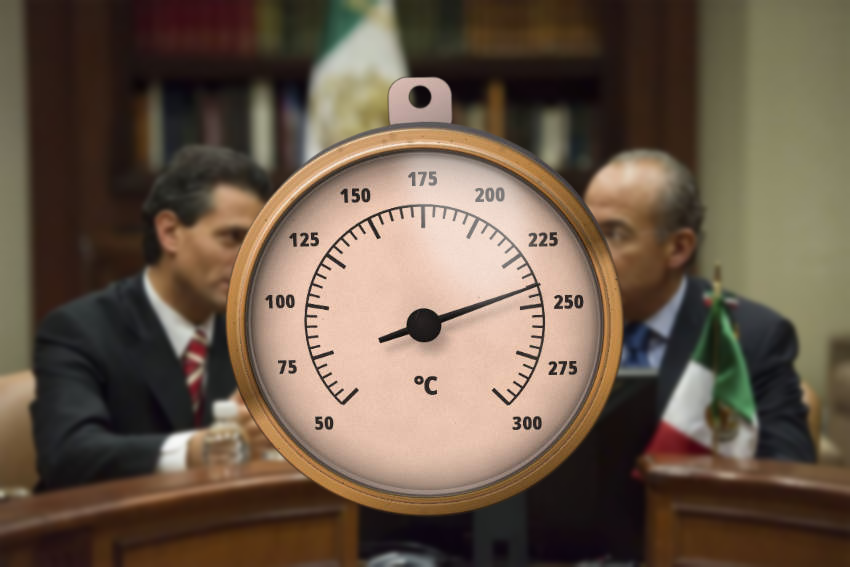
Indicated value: 240°C
